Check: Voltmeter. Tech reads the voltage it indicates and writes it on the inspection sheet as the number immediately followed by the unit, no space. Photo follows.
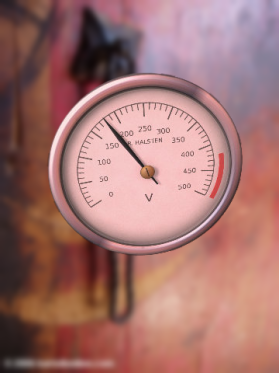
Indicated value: 180V
